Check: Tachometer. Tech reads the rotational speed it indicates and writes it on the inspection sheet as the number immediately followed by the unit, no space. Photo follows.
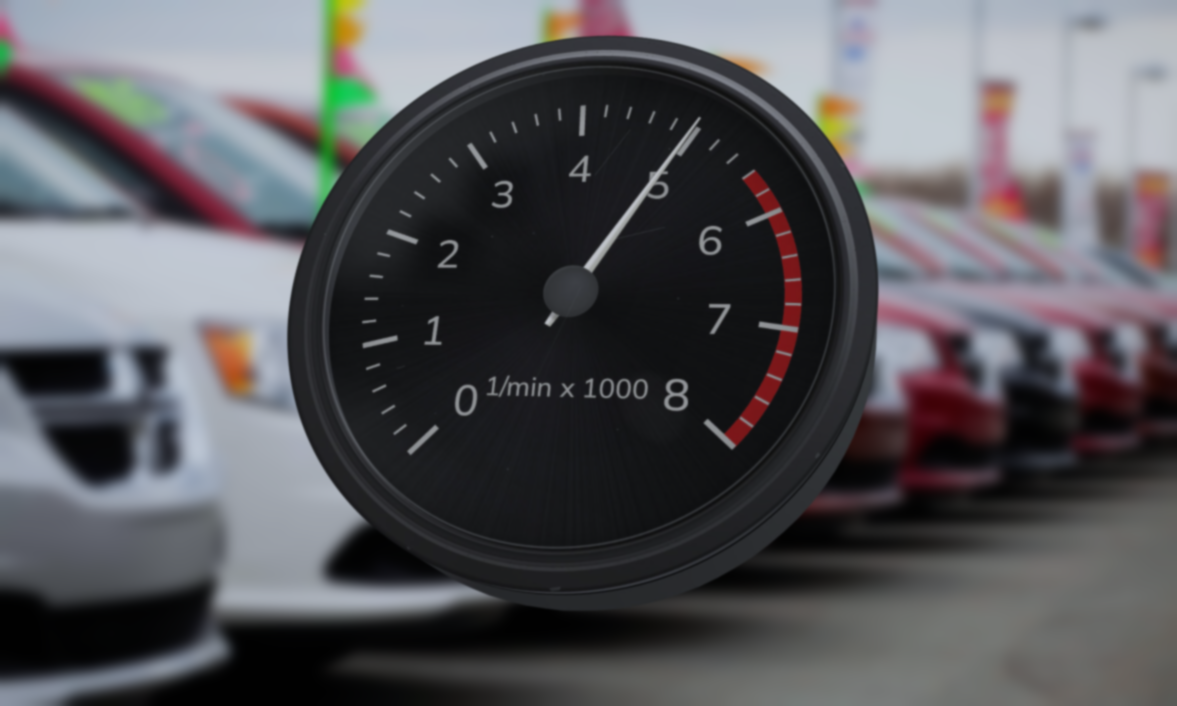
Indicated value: 5000rpm
